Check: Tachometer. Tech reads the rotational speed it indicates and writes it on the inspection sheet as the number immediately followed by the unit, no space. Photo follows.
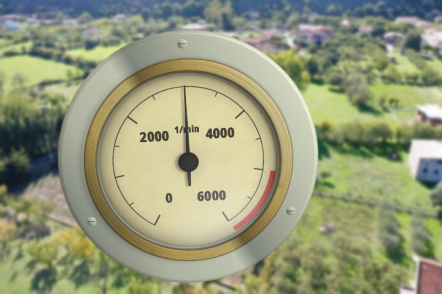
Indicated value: 3000rpm
